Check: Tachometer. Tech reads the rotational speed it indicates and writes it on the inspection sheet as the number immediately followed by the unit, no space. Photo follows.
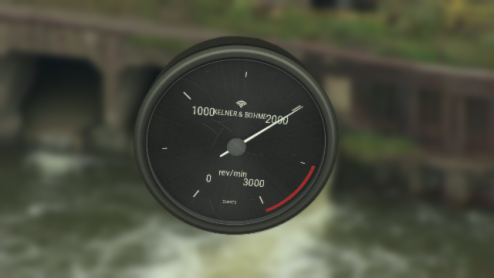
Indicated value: 2000rpm
